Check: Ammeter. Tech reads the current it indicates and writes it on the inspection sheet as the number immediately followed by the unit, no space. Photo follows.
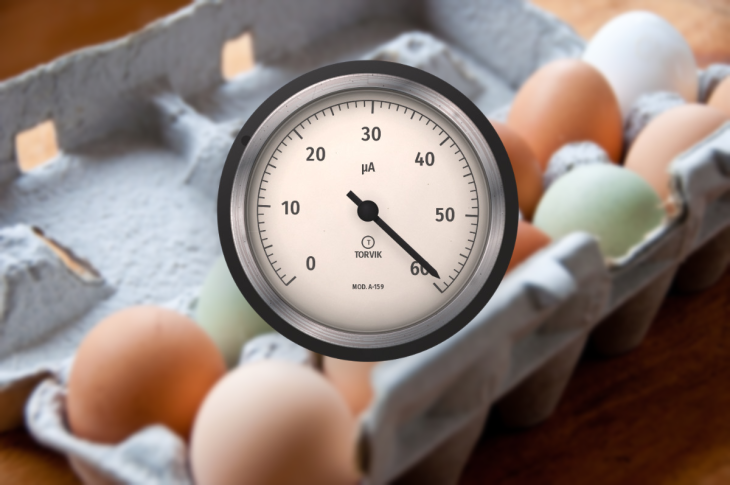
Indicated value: 59µA
